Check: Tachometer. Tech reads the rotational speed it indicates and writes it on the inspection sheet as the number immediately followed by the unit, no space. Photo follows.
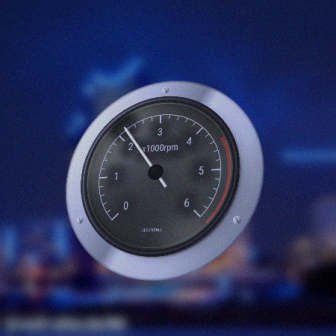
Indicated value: 2200rpm
